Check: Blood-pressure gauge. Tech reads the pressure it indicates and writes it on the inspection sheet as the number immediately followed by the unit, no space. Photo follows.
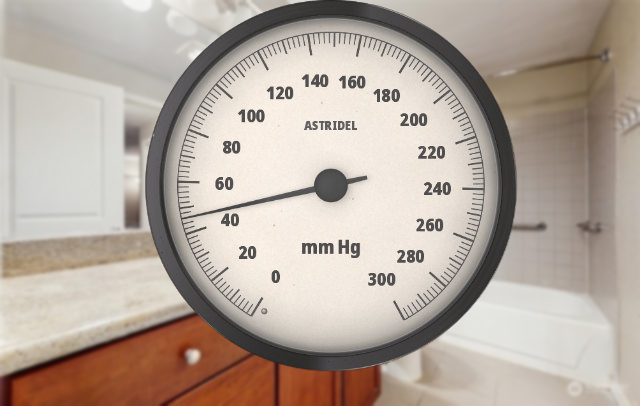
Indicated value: 46mmHg
